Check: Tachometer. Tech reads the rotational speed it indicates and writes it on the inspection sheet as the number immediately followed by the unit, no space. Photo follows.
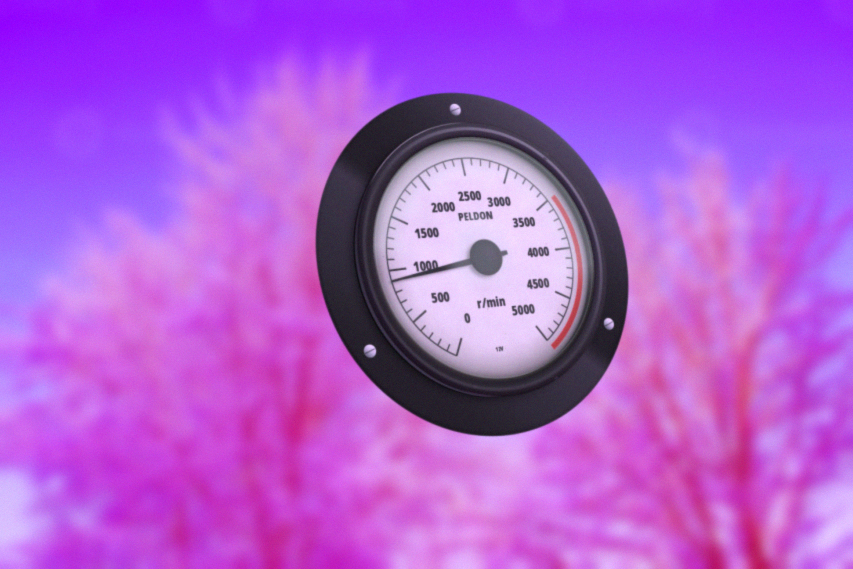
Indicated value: 900rpm
